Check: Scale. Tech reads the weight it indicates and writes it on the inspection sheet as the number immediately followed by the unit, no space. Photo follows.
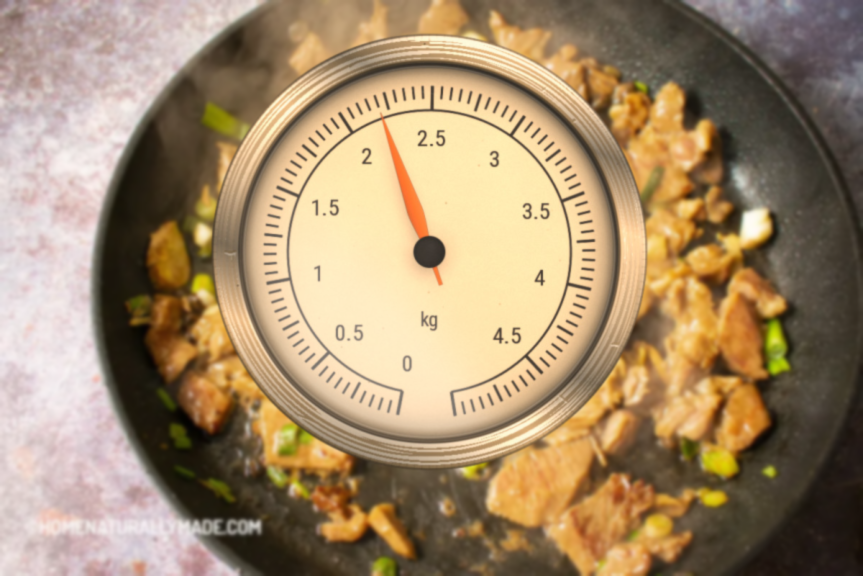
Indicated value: 2.2kg
